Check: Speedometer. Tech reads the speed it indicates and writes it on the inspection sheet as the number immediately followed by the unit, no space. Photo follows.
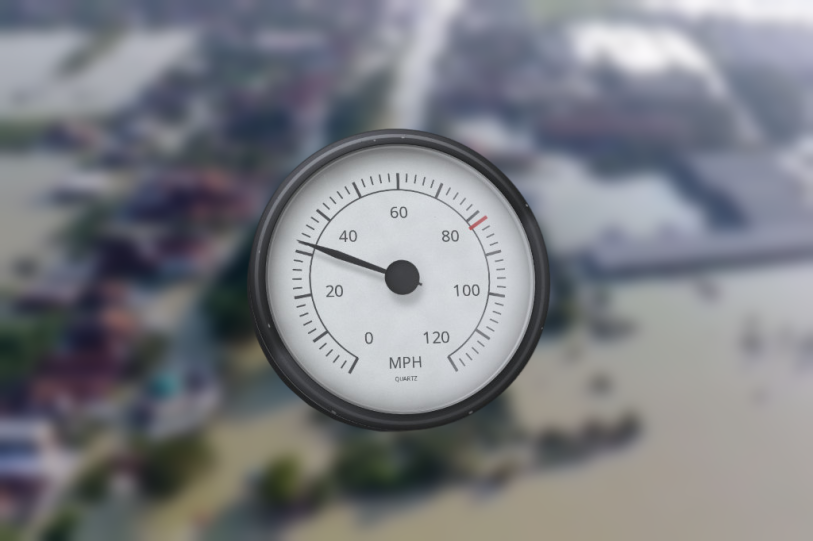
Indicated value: 32mph
